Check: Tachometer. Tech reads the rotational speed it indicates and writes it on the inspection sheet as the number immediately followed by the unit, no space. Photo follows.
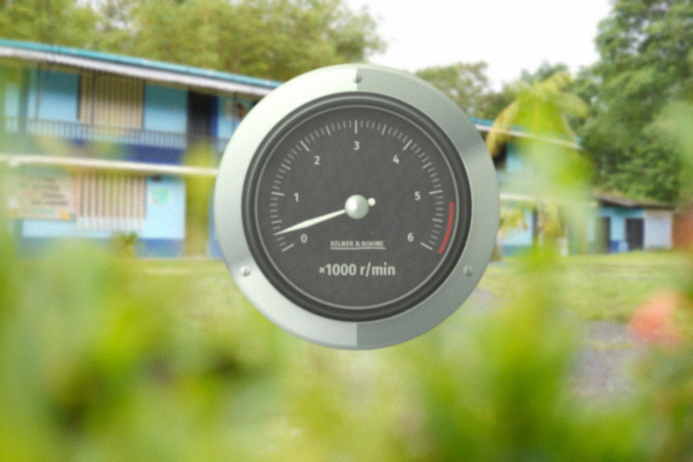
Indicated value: 300rpm
